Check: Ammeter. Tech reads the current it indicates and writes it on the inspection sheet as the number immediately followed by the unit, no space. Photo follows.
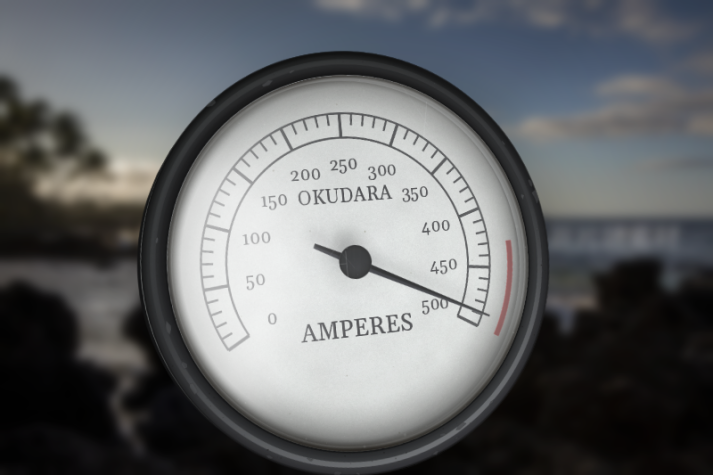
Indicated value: 490A
